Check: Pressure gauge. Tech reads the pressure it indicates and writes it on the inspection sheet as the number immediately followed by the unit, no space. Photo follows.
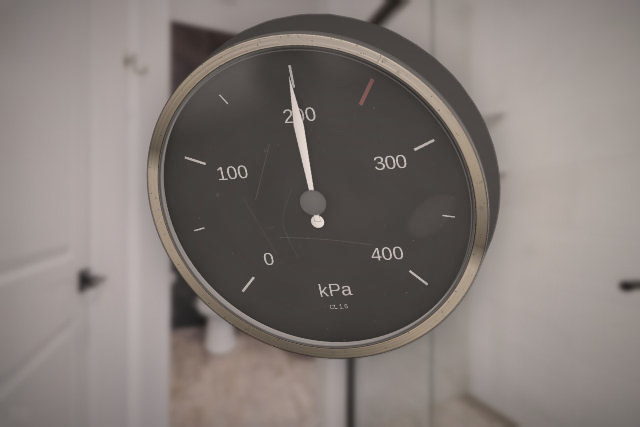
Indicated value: 200kPa
